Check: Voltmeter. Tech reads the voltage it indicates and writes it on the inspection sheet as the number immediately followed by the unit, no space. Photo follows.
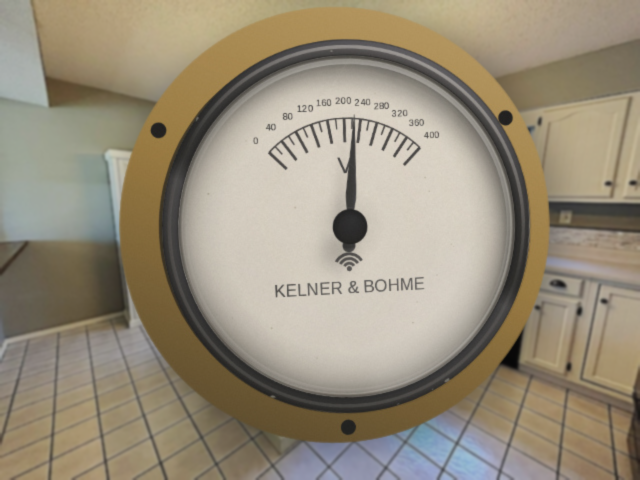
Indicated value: 220V
